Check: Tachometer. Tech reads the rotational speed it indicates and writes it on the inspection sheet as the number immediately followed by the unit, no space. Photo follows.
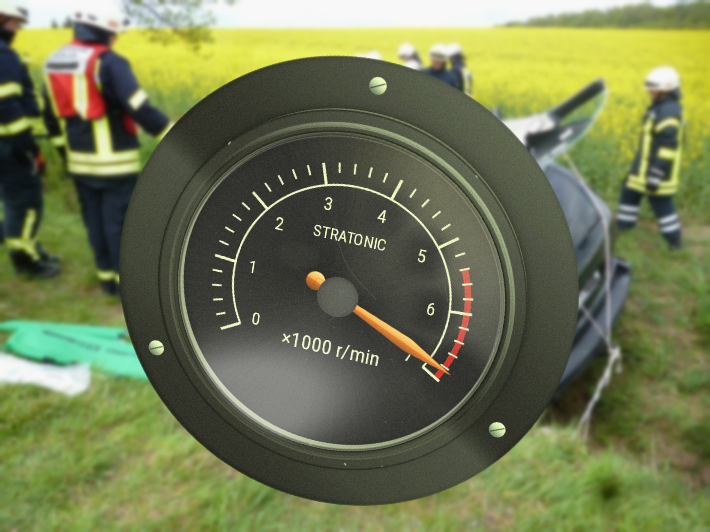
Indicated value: 6800rpm
